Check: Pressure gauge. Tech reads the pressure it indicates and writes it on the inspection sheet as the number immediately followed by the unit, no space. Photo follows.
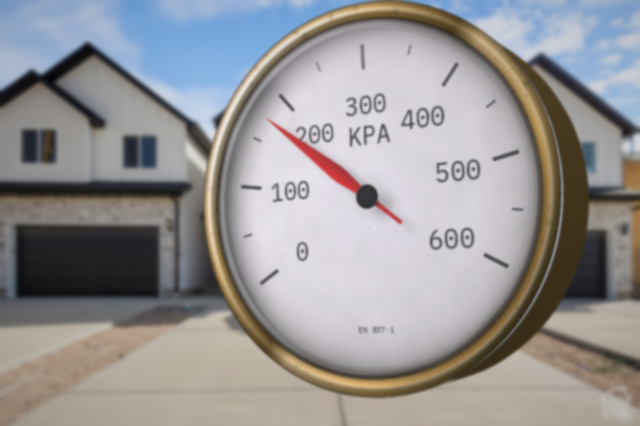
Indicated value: 175kPa
